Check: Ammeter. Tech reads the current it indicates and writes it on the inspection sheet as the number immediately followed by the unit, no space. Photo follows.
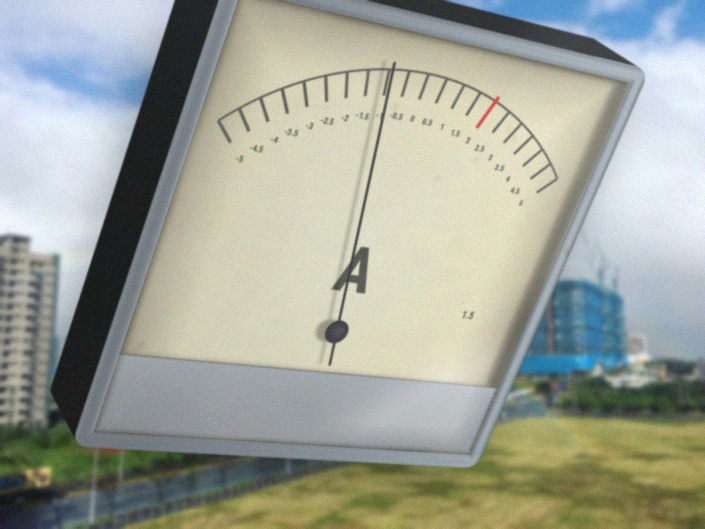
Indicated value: -1A
